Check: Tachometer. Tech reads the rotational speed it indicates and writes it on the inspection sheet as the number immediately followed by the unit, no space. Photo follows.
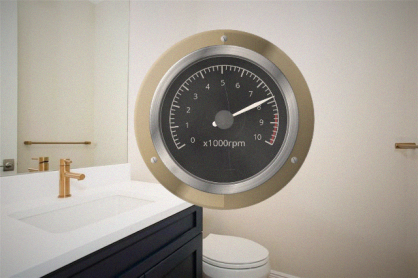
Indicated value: 7800rpm
